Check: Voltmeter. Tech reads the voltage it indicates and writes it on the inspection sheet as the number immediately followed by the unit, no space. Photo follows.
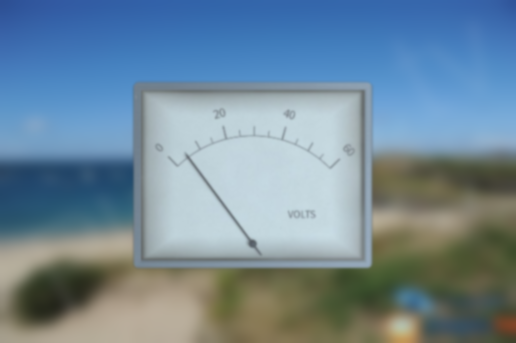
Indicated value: 5V
